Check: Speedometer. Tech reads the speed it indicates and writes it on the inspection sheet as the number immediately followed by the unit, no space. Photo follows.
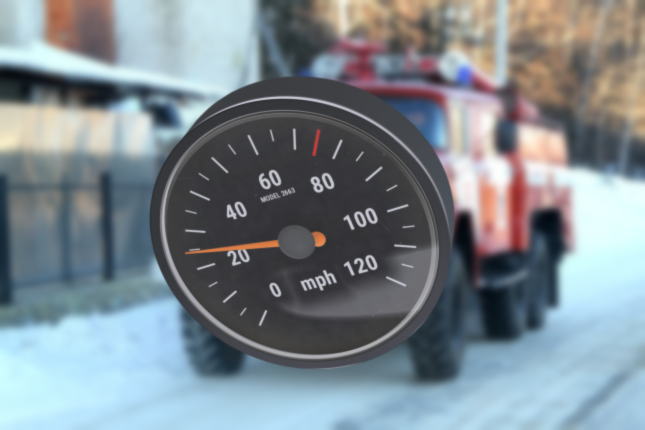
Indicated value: 25mph
